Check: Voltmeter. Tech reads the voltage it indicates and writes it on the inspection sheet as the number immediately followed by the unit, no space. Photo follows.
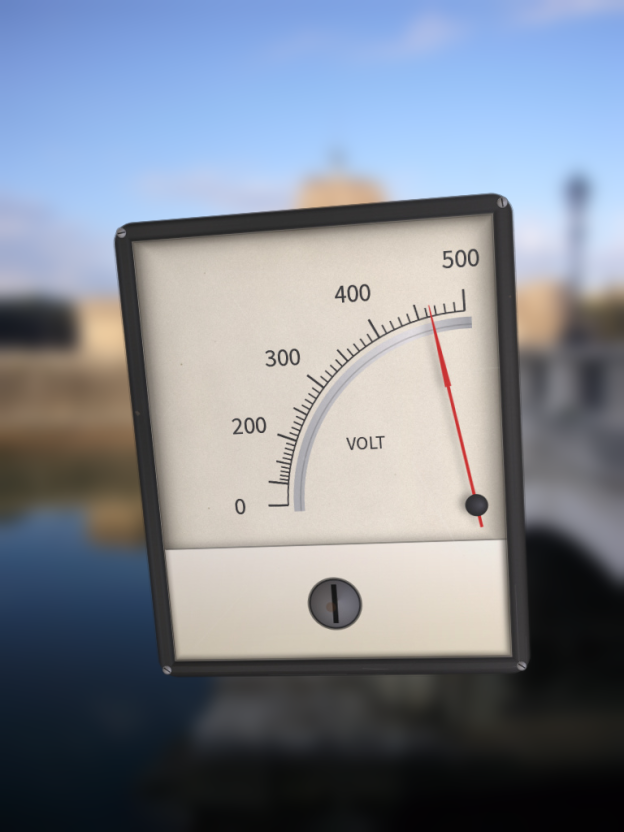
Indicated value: 465V
